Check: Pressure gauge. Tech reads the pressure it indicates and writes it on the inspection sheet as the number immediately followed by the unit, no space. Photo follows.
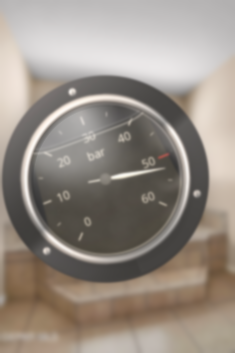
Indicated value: 52.5bar
